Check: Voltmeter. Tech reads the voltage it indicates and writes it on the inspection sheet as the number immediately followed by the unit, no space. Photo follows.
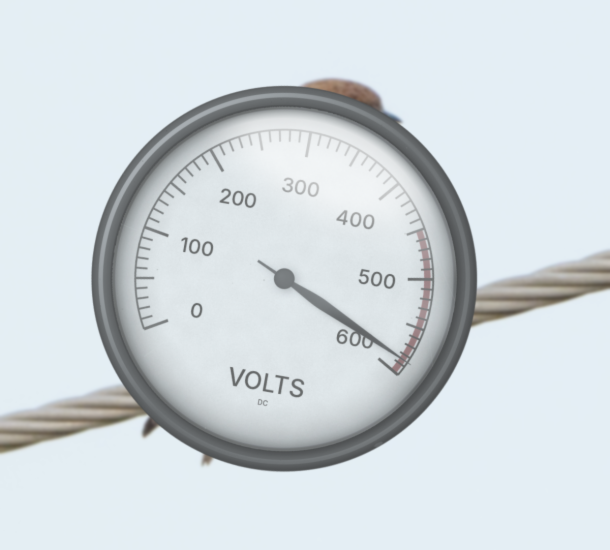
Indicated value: 585V
